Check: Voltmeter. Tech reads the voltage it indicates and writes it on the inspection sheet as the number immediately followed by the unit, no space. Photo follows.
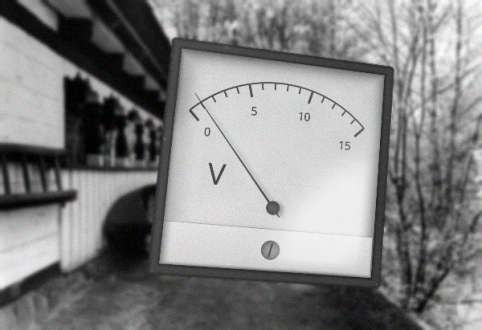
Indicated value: 1V
